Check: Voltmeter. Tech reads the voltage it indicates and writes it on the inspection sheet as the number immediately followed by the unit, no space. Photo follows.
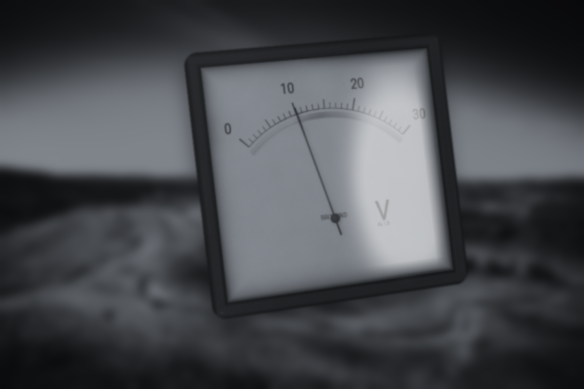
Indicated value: 10V
